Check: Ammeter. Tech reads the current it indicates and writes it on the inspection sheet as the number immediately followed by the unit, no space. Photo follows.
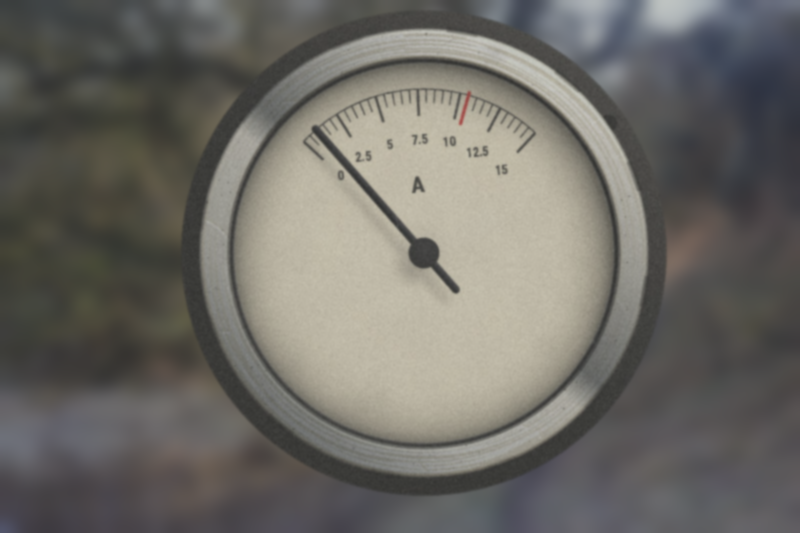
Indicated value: 1A
